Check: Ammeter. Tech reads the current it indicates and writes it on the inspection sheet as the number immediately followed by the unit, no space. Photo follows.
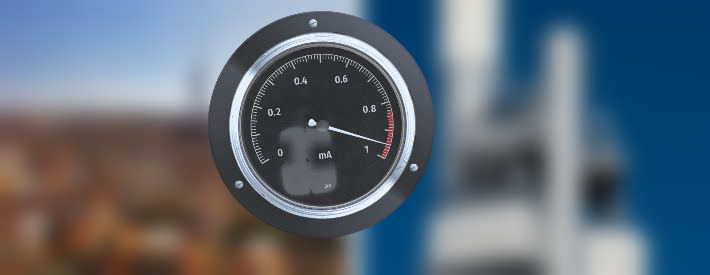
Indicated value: 0.95mA
